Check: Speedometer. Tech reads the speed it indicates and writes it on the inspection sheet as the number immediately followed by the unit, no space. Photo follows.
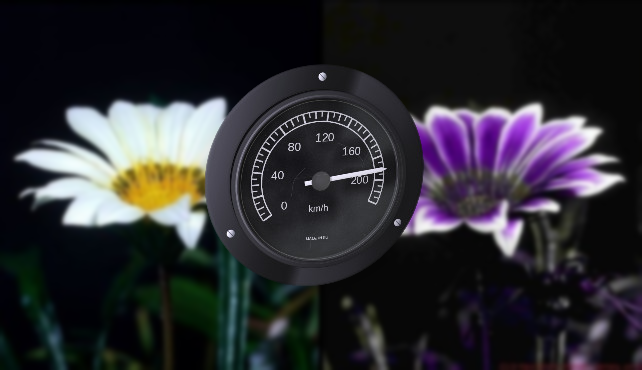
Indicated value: 190km/h
